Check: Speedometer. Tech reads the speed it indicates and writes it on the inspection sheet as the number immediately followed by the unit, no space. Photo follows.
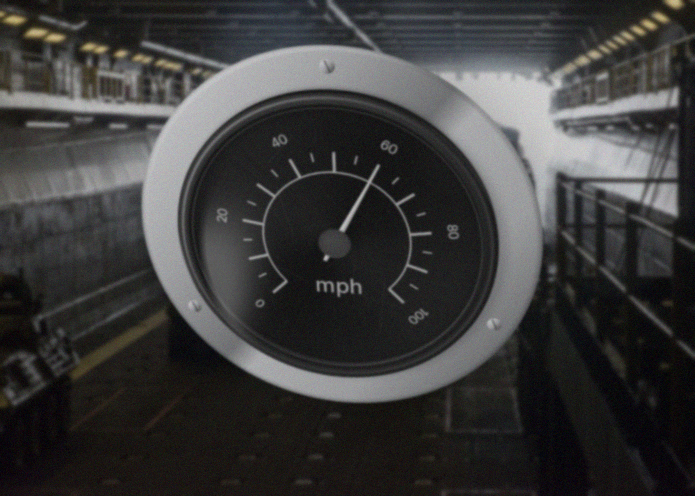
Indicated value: 60mph
